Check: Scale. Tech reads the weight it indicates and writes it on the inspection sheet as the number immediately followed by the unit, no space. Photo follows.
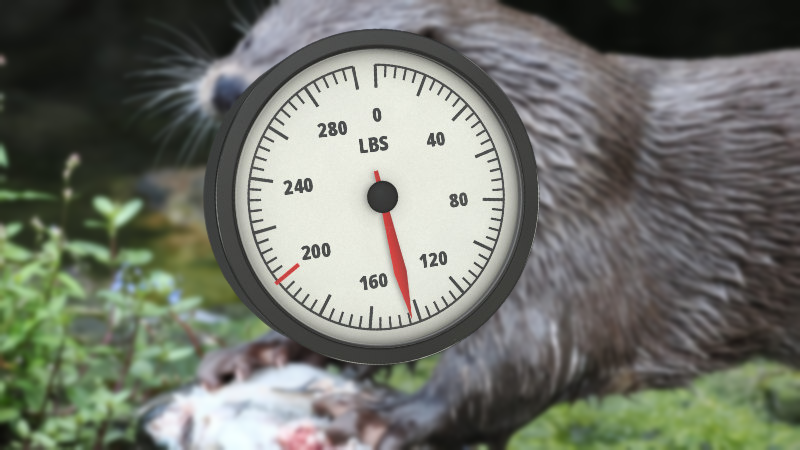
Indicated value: 144lb
